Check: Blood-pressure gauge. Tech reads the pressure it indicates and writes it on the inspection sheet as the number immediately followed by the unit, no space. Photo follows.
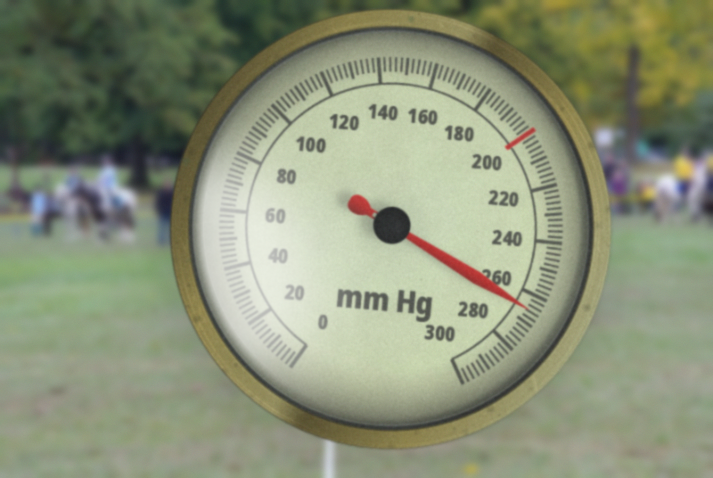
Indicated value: 266mmHg
